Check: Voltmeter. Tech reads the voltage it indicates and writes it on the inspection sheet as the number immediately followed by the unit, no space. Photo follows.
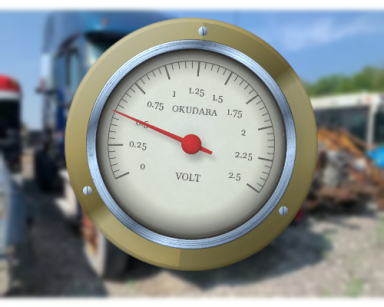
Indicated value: 0.5V
